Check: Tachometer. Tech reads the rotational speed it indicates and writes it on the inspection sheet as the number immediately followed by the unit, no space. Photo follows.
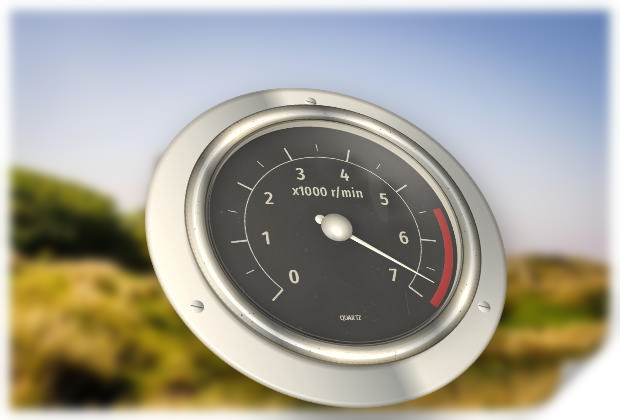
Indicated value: 6750rpm
